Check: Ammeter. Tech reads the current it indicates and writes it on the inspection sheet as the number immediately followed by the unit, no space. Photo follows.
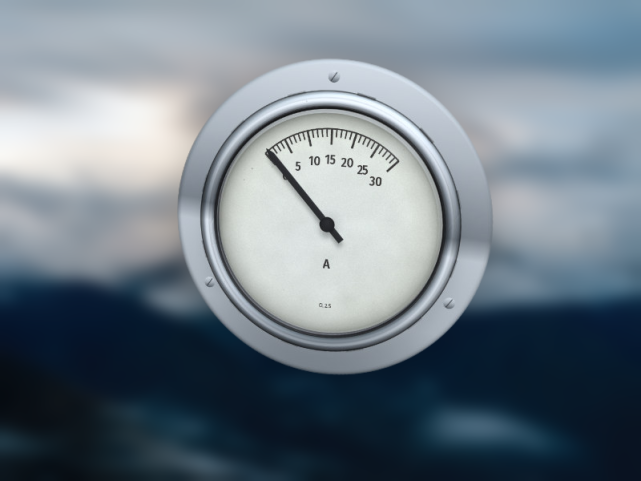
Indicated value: 1A
